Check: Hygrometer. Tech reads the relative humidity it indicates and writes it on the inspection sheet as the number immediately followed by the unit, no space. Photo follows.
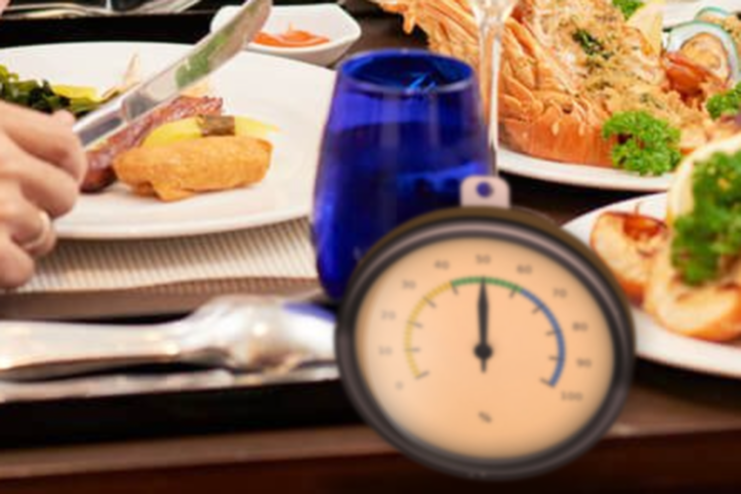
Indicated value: 50%
